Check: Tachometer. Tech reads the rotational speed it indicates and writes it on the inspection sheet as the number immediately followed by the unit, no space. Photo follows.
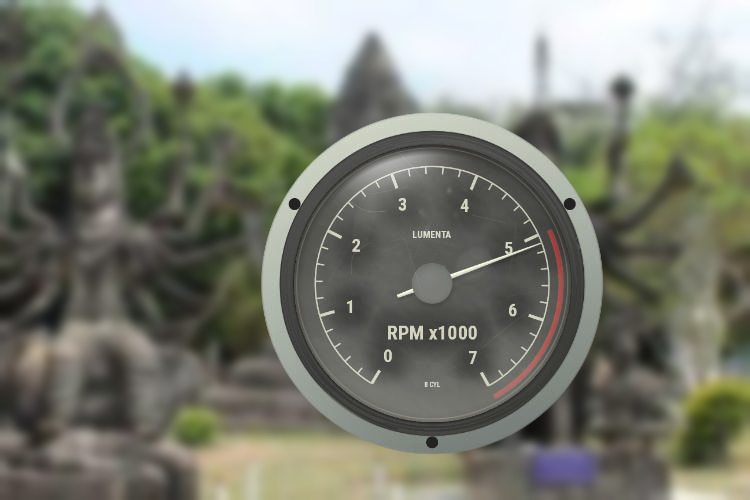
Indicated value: 5100rpm
